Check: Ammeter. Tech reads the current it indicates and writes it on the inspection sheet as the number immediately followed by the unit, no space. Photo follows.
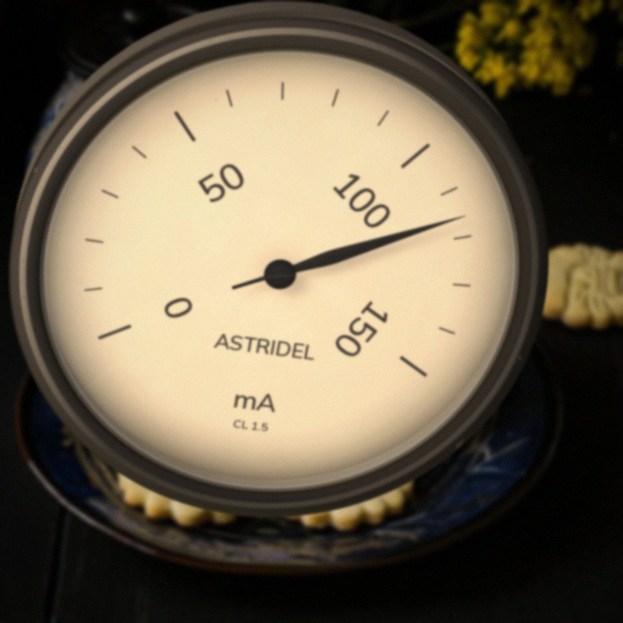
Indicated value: 115mA
